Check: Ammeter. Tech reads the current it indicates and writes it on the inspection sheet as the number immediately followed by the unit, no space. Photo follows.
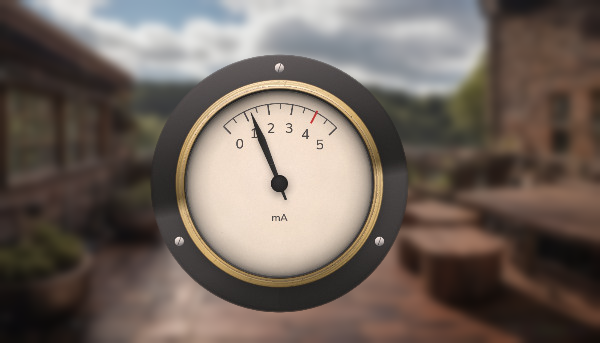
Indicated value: 1.25mA
